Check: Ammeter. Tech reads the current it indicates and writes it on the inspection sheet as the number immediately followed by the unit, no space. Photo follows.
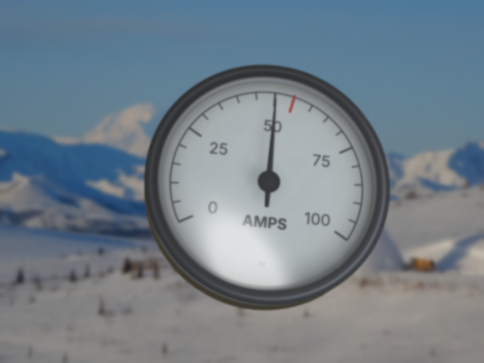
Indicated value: 50A
